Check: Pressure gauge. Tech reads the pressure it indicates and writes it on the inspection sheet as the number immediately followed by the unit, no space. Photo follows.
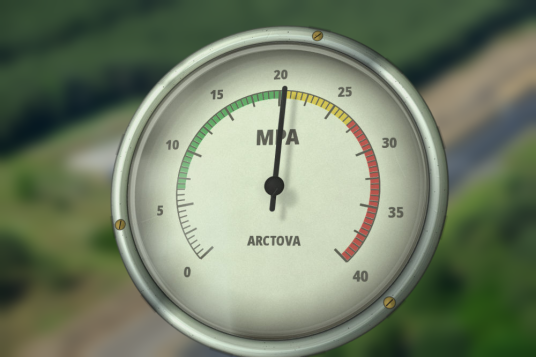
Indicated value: 20.5MPa
